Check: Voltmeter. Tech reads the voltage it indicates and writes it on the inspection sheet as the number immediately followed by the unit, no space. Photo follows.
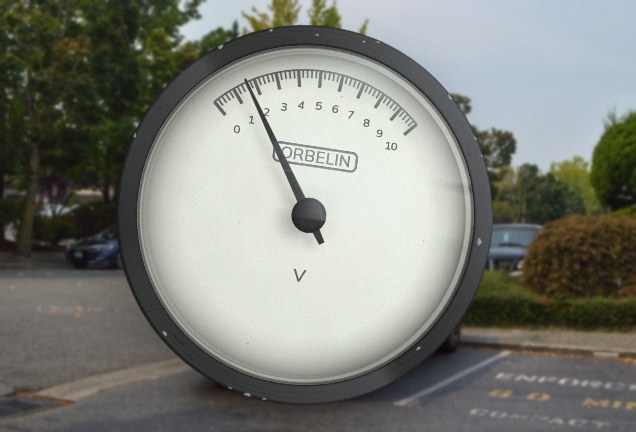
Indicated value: 1.6V
